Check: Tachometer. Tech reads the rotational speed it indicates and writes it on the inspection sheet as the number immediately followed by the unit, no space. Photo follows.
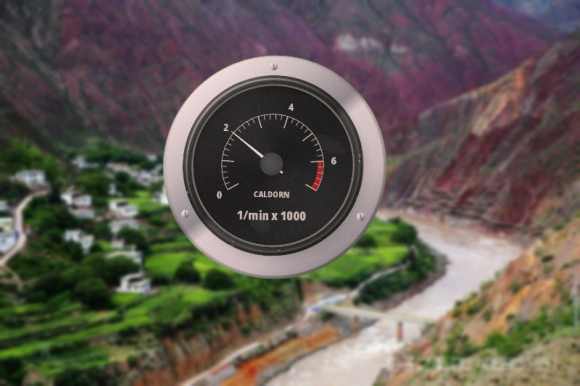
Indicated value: 2000rpm
